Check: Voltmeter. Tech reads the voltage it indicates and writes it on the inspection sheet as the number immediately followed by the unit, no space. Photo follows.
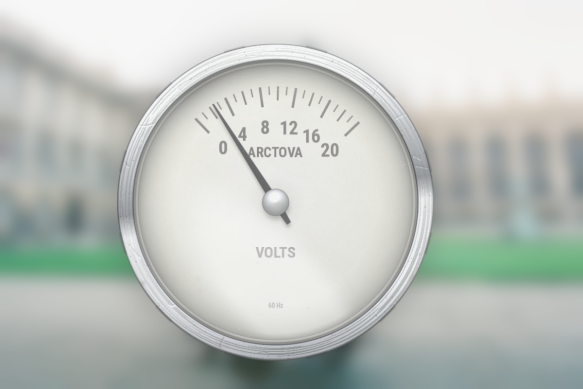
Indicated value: 2.5V
